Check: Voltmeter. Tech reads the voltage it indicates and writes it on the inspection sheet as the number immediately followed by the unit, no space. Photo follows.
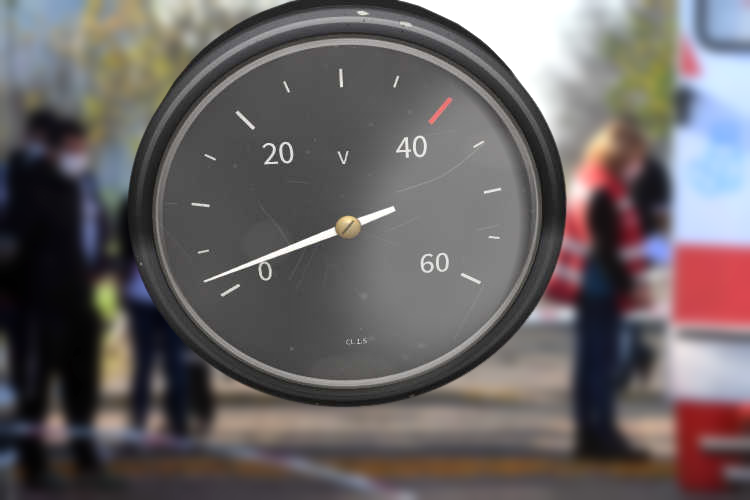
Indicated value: 2.5V
